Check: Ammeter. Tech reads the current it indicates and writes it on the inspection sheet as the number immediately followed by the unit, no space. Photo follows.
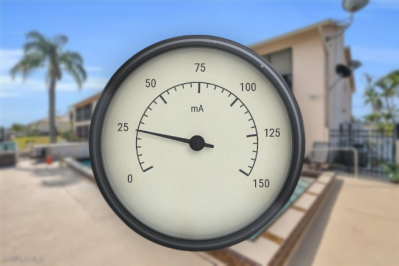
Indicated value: 25mA
